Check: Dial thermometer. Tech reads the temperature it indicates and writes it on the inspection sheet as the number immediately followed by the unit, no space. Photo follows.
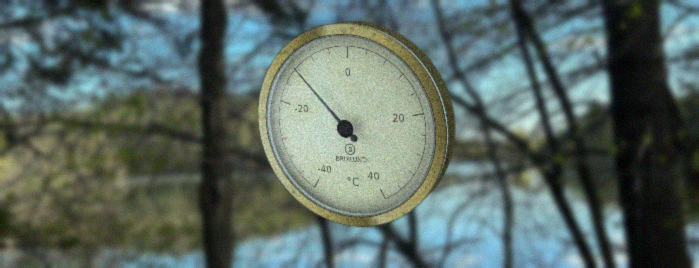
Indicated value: -12°C
